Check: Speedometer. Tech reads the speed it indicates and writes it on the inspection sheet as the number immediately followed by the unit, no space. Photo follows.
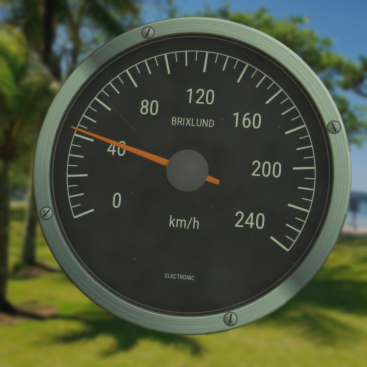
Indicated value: 42.5km/h
